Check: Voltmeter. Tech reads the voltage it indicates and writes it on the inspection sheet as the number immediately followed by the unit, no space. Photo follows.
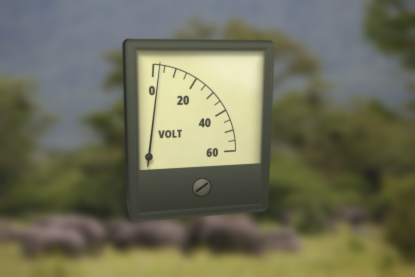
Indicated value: 2.5V
